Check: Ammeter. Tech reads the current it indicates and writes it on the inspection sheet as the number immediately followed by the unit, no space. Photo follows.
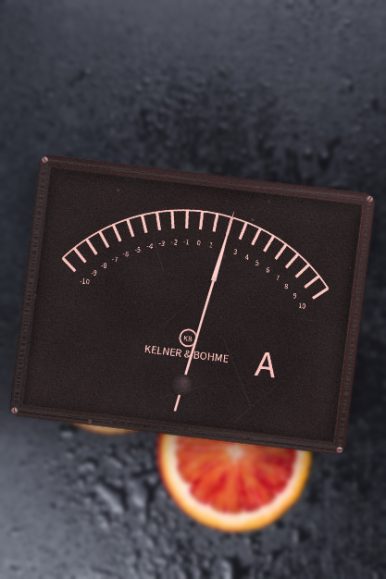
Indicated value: 2A
